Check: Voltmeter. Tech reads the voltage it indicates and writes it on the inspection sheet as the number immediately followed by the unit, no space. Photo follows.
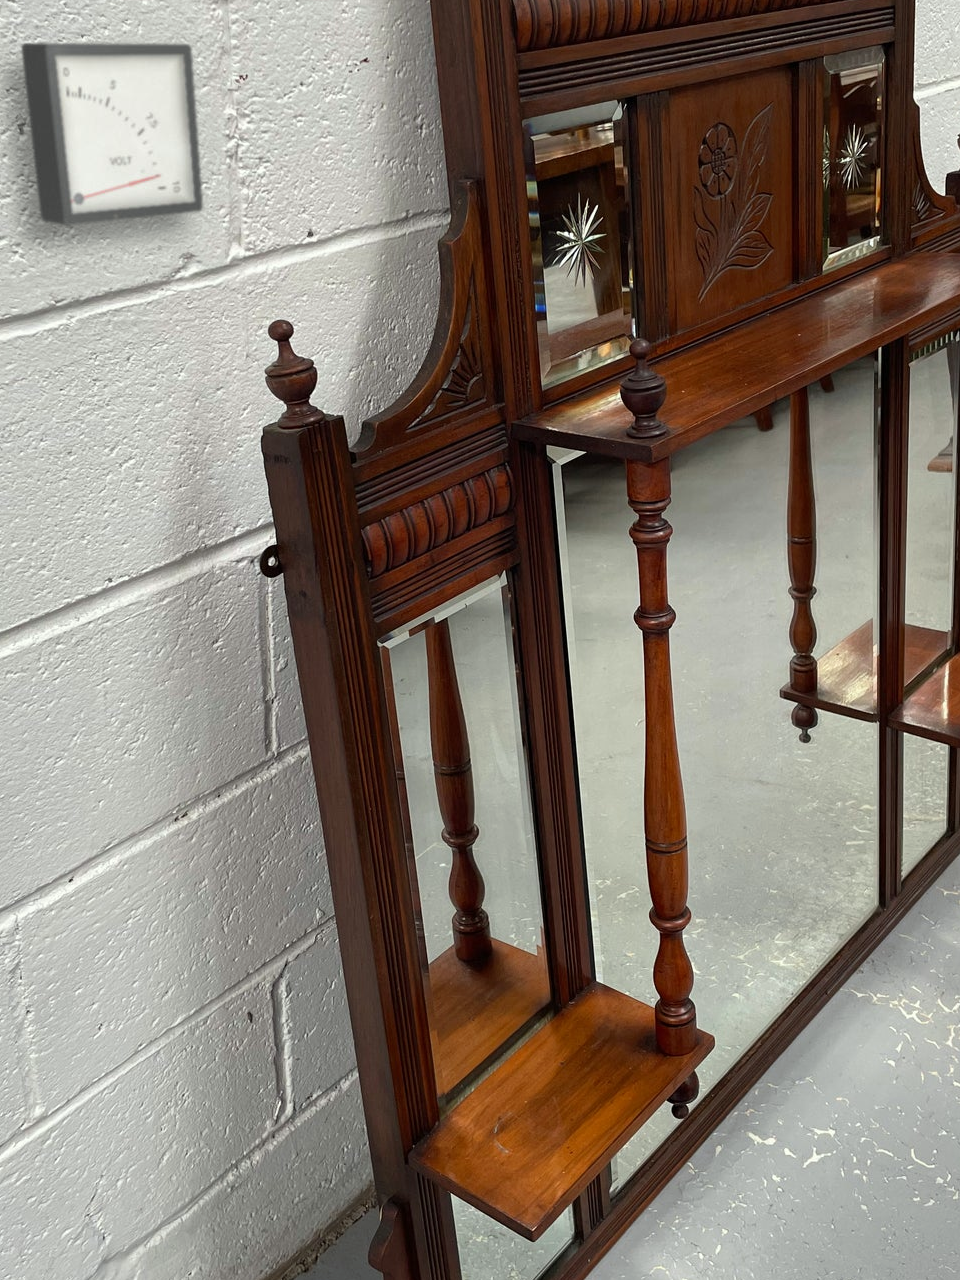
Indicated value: 9.5V
